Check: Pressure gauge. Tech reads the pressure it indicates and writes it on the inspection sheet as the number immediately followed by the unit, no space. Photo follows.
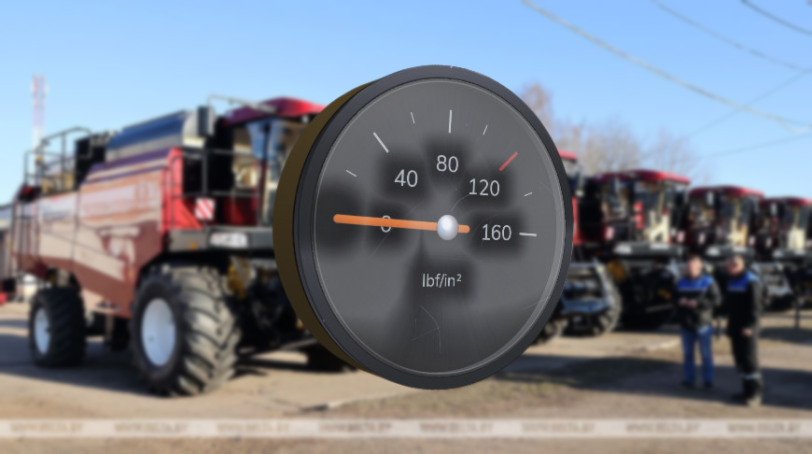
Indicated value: 0psi
